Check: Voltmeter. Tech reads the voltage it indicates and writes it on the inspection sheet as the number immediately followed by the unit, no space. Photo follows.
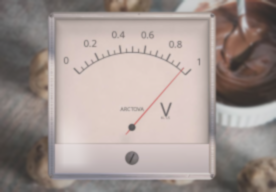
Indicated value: 0.95V
